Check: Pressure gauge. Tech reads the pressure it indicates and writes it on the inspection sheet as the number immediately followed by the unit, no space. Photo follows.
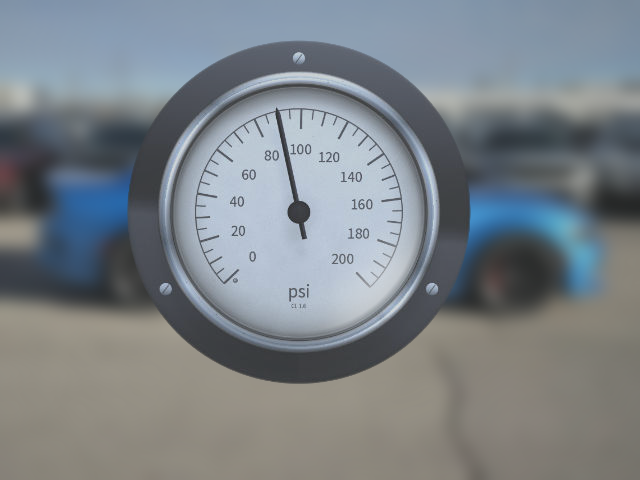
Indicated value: 90psi
